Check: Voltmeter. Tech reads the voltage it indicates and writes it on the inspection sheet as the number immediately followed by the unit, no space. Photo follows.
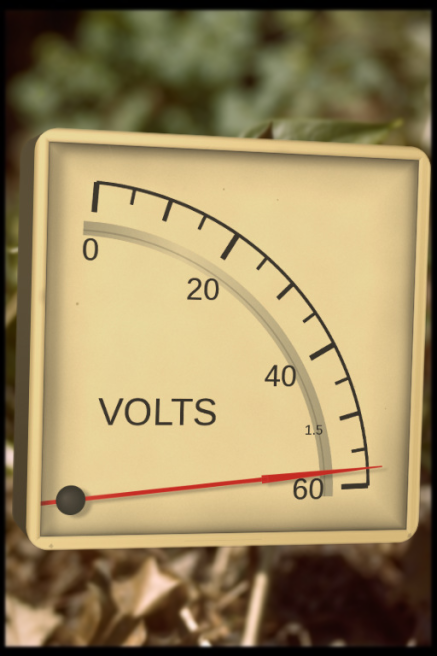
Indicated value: 57.5V
